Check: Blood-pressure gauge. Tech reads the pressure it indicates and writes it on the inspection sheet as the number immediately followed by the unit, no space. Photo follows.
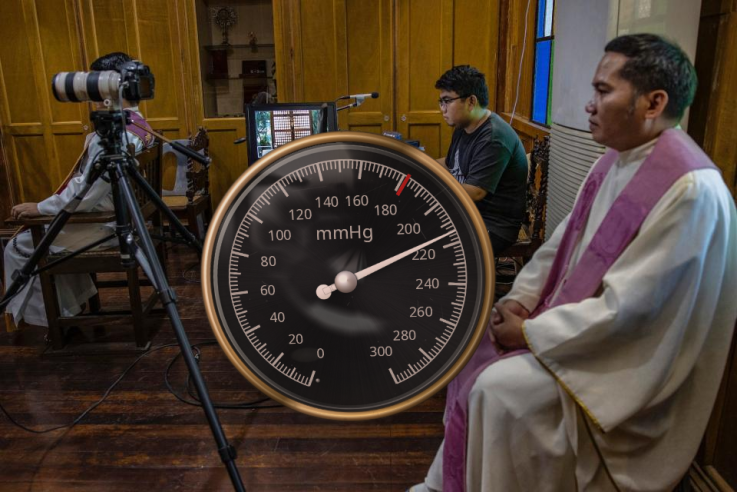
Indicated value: 214mmHg
